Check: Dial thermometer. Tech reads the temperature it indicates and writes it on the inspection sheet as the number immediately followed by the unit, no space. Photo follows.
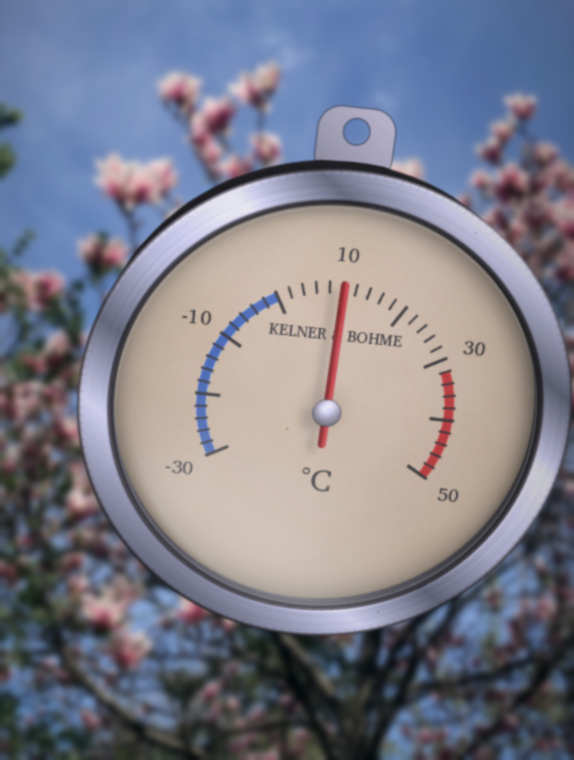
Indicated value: 10°C
